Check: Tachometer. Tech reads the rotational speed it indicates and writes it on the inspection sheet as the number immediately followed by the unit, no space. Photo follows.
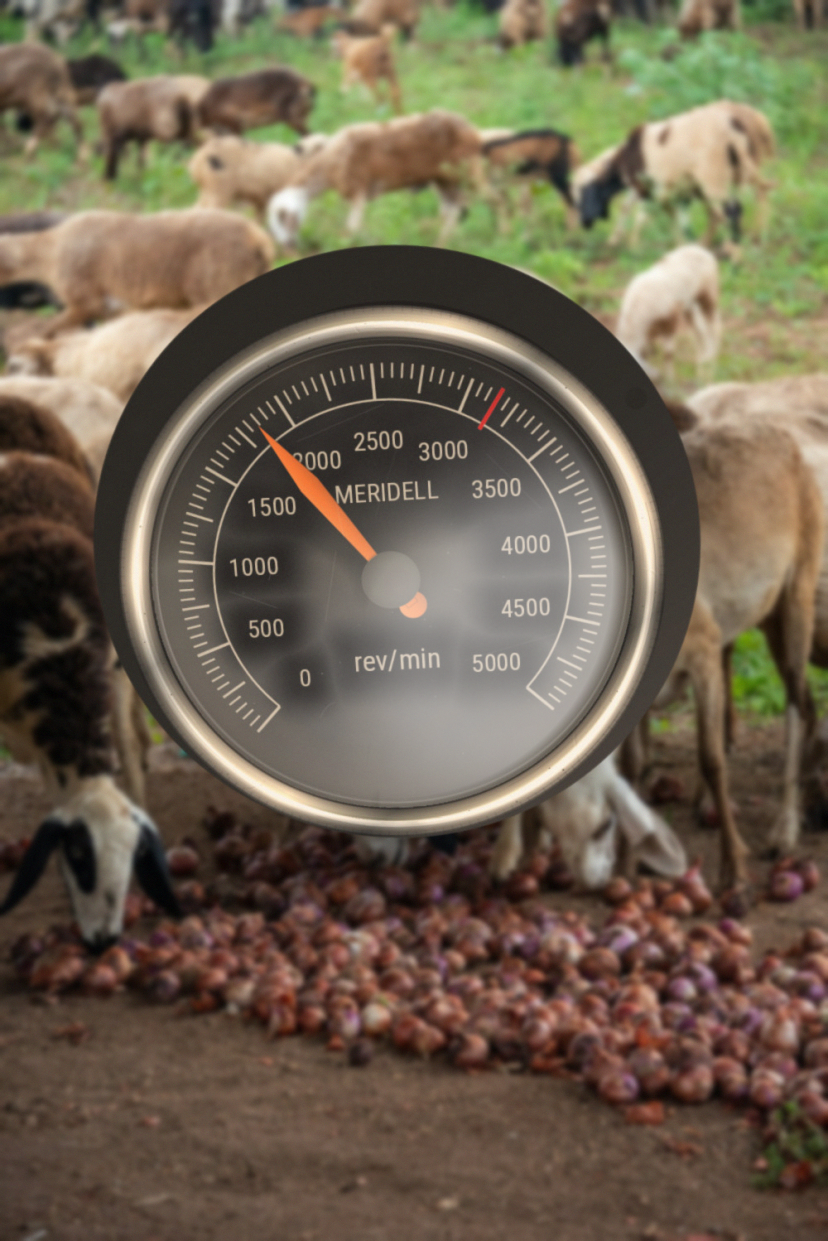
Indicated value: 1850rpm
